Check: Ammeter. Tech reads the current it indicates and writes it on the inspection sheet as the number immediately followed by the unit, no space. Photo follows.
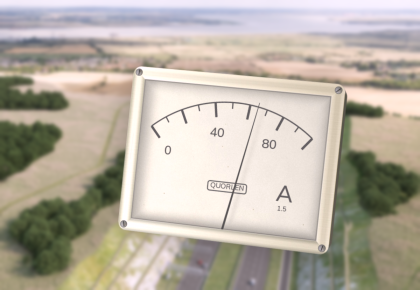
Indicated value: 65A
